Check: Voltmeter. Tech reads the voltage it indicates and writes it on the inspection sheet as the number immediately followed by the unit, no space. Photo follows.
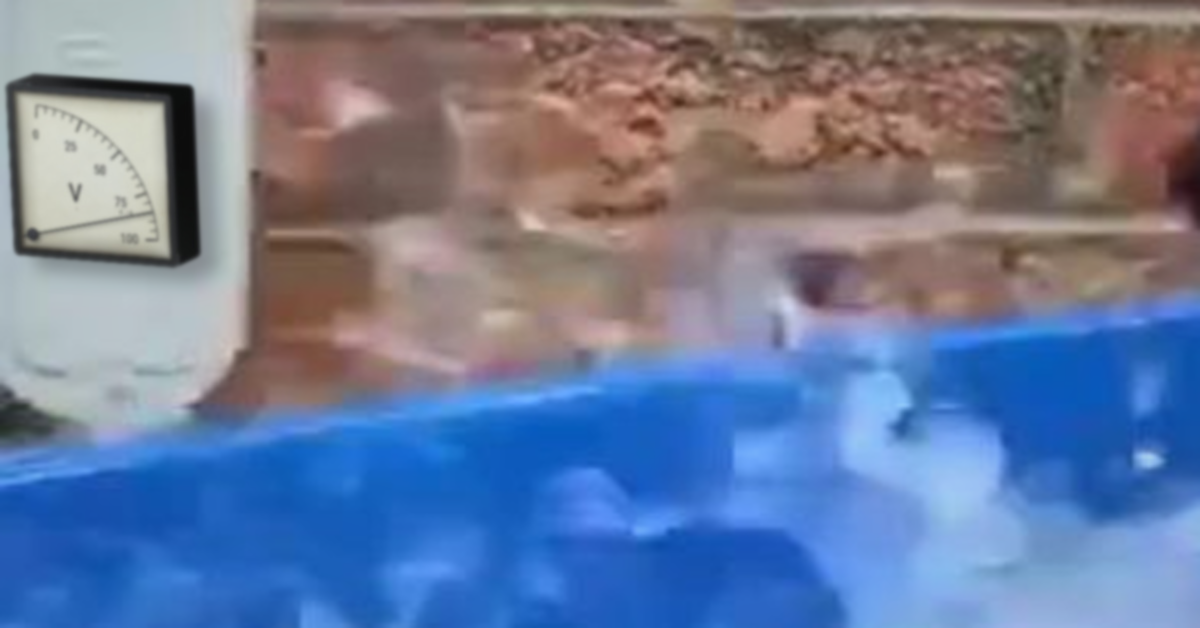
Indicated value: 85V
